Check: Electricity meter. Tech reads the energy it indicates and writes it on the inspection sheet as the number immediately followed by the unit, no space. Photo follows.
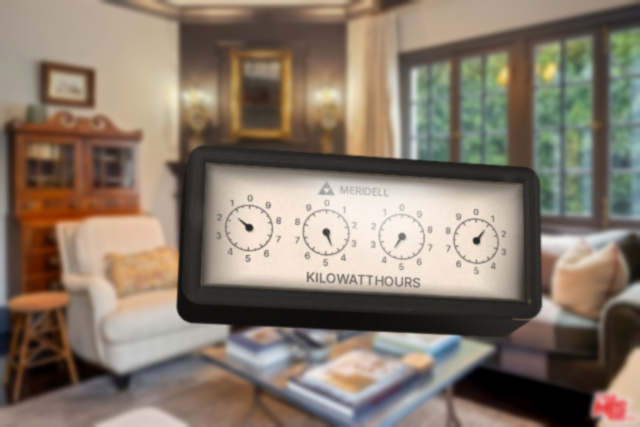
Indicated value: 1441kWh
